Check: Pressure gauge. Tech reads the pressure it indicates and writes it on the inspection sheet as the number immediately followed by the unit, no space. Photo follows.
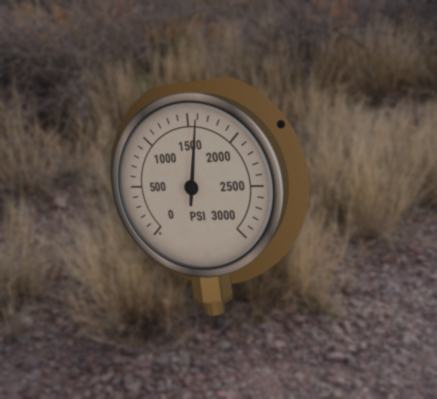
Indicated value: 1600psi
